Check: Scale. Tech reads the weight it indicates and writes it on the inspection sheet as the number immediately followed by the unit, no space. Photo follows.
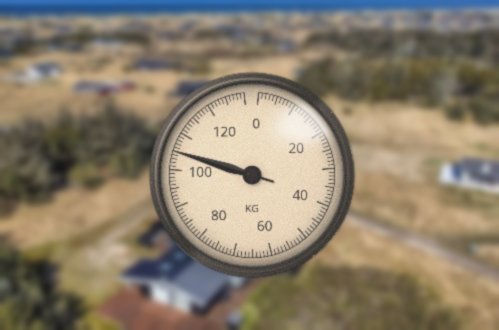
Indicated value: 105kg
